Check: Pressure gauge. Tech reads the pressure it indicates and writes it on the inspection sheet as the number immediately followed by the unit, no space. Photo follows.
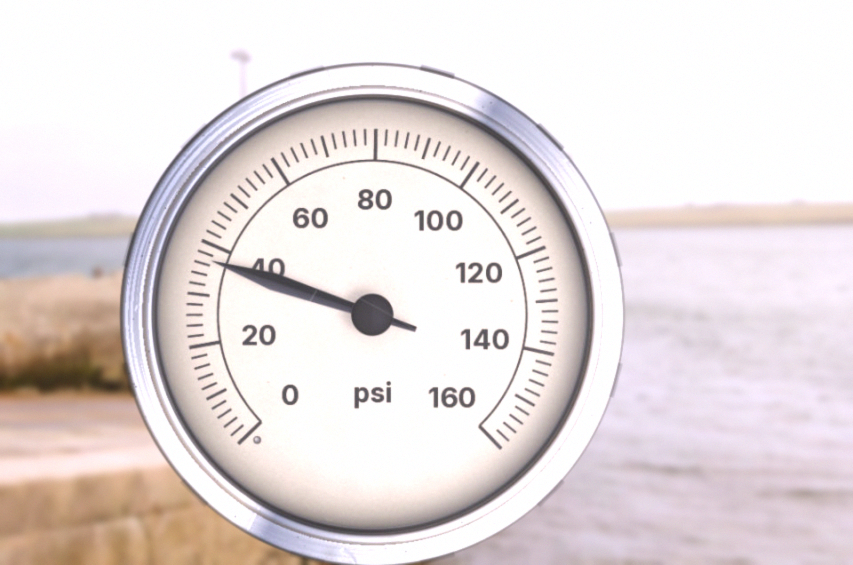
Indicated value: 37psi
